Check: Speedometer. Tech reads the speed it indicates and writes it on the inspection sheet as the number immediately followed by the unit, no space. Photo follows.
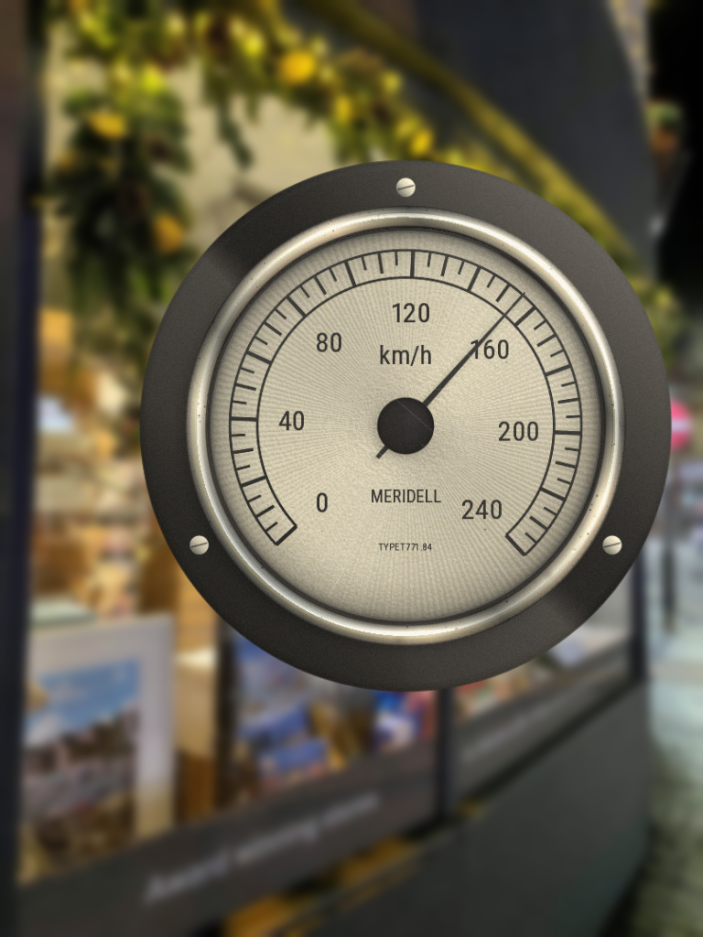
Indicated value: 155km/h
